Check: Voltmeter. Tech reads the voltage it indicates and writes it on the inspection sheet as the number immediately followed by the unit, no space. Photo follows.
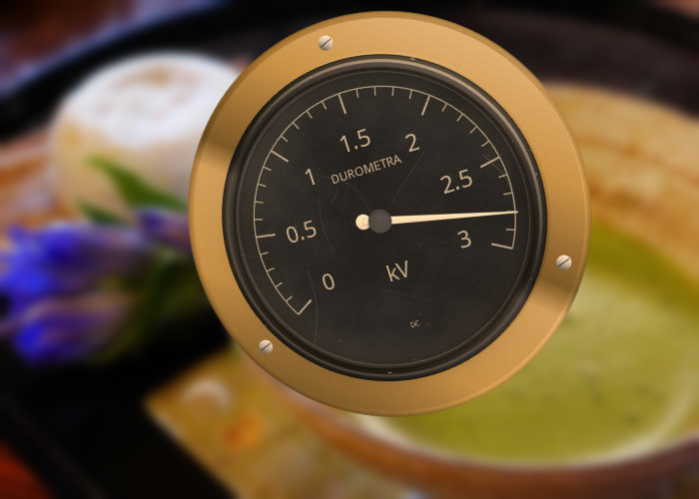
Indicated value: 2.8kV
